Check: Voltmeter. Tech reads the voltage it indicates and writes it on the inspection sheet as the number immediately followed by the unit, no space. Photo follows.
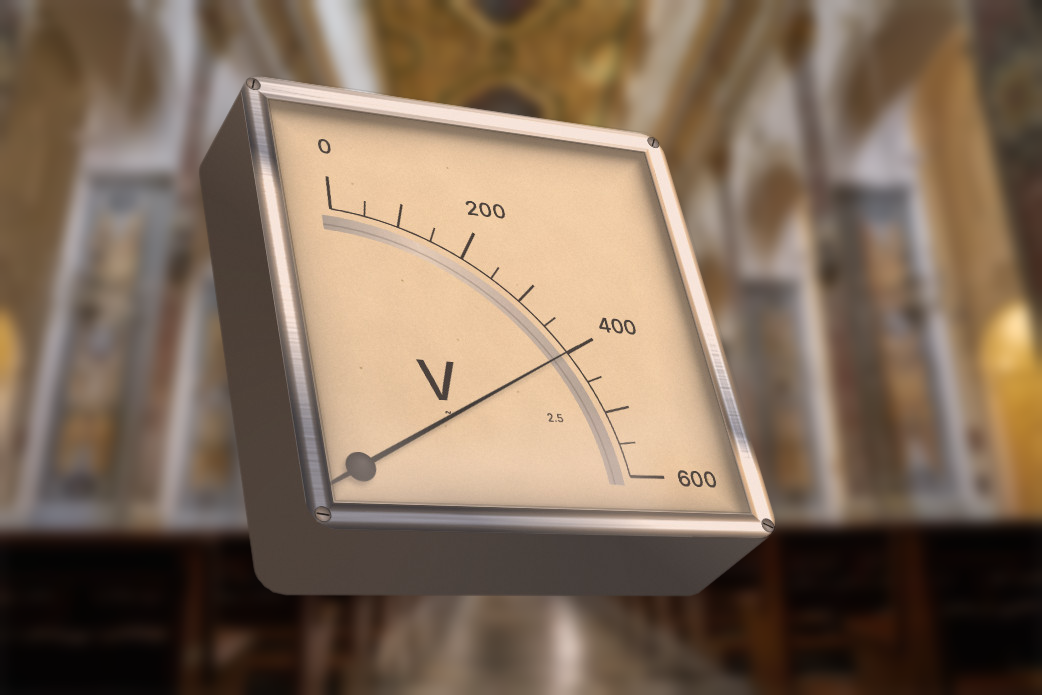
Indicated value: 400V
